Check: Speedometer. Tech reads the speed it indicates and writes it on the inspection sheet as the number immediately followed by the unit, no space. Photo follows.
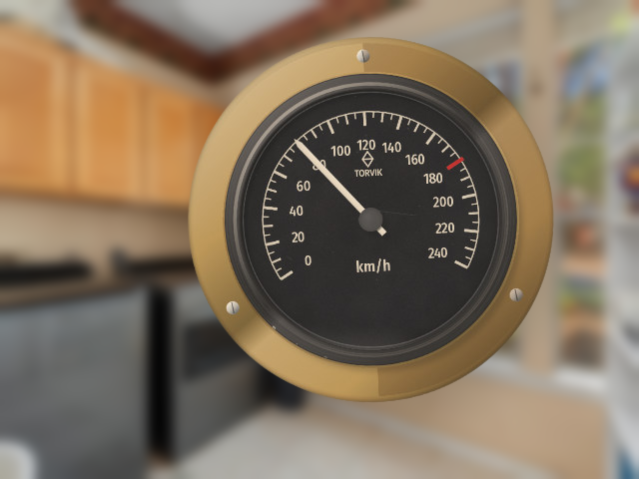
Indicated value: 80km/h
